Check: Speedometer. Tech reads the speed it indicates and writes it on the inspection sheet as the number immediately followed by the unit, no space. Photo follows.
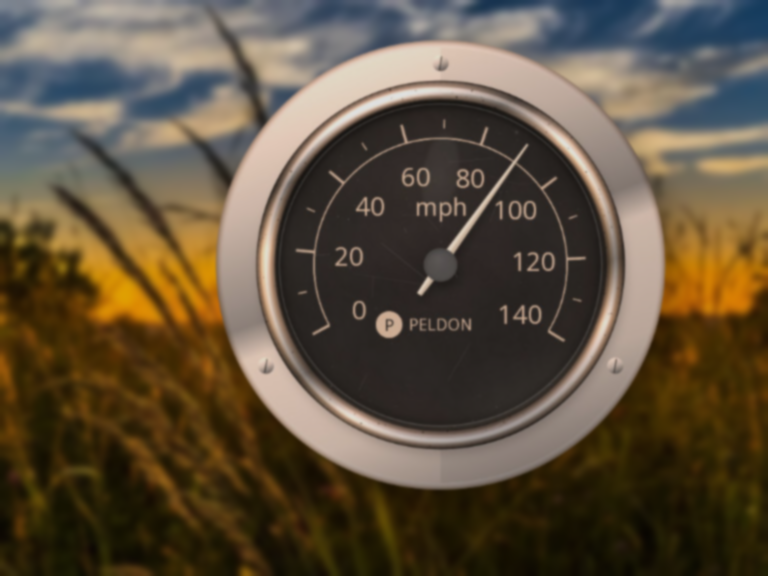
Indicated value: 90mph
